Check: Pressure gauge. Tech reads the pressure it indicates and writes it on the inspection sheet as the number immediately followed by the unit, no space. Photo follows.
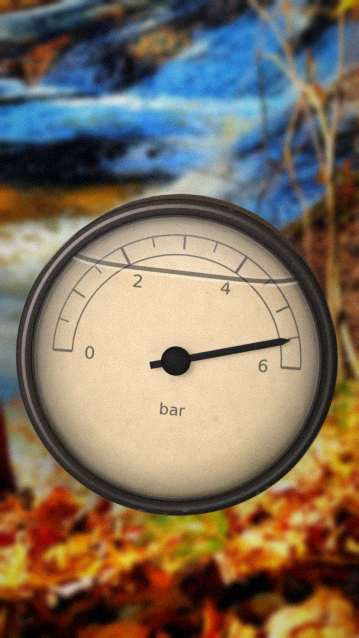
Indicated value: 5.5bar
